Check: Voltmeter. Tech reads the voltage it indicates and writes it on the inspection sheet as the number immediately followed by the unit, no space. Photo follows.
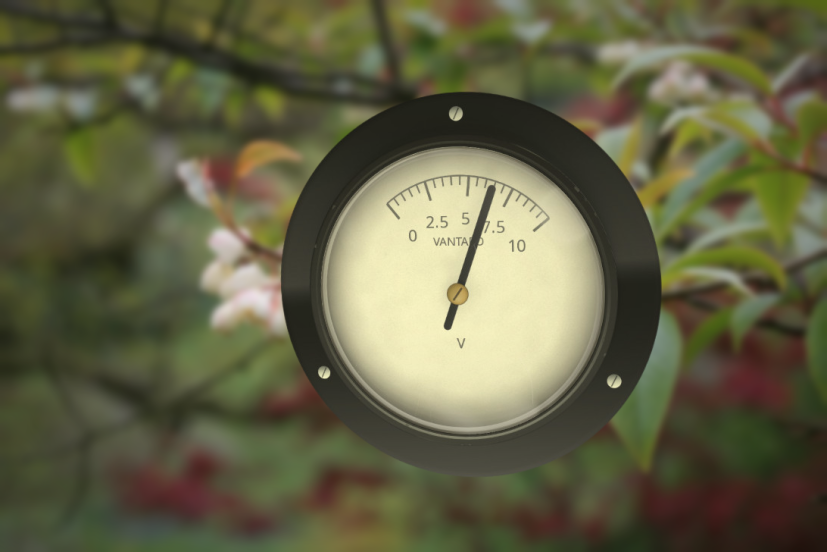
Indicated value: 6.5V
